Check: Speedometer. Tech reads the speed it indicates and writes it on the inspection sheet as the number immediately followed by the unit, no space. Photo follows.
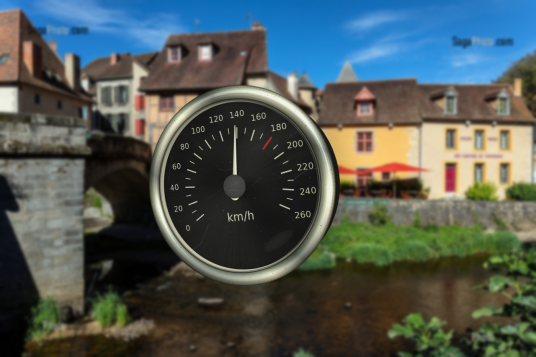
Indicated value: 140km/h
